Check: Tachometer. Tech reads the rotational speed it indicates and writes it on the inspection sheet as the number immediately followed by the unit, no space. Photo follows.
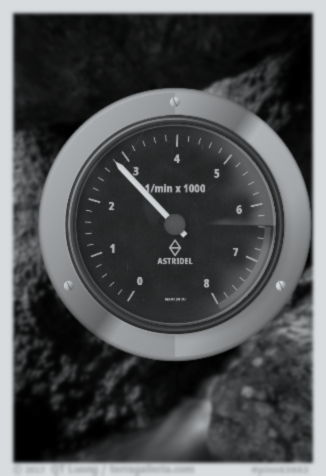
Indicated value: 2800rpm
